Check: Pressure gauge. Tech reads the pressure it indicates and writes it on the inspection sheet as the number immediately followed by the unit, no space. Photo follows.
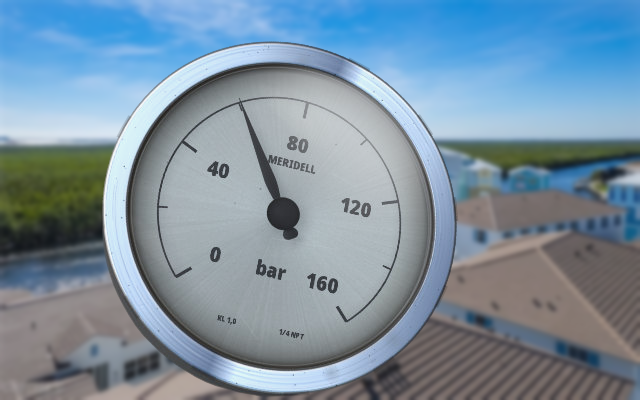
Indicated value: 60bar
